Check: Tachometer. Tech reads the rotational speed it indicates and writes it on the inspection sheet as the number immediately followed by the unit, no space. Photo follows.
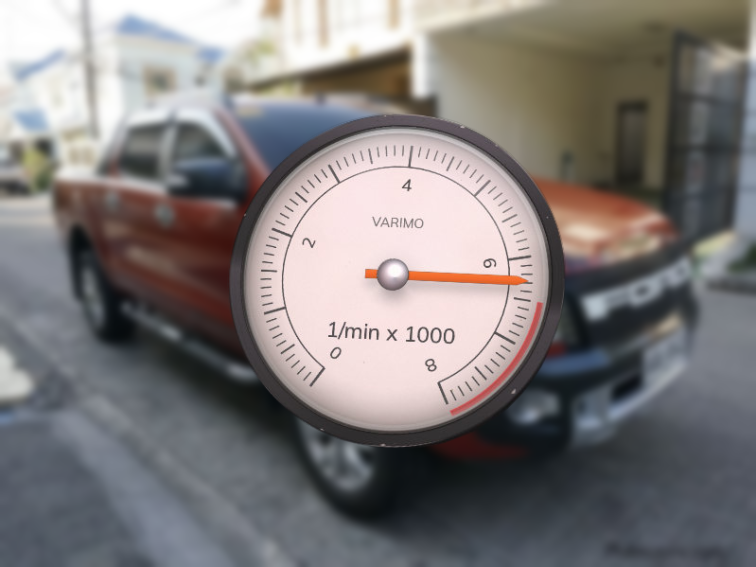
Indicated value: 6300rpm
